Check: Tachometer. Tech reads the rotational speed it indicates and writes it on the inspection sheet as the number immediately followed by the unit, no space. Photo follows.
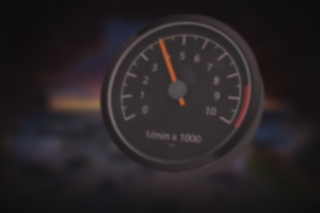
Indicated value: 4000rpm
